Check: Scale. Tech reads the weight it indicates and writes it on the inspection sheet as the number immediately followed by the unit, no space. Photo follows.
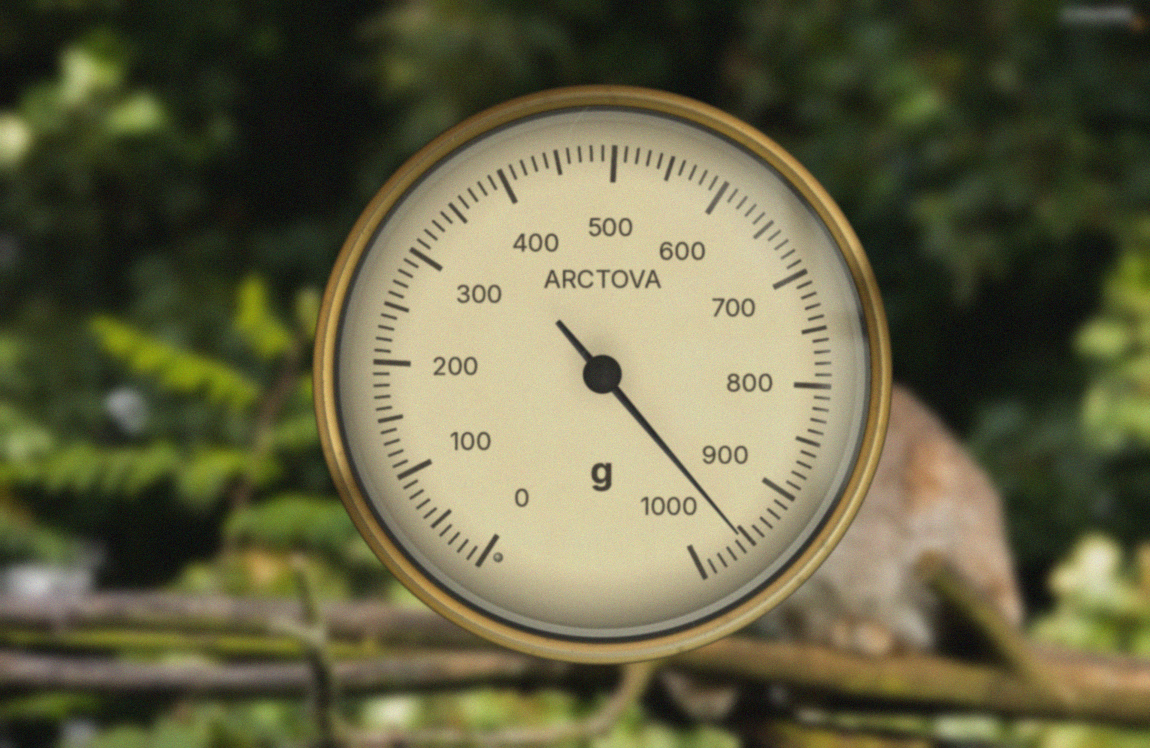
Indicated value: 955g
